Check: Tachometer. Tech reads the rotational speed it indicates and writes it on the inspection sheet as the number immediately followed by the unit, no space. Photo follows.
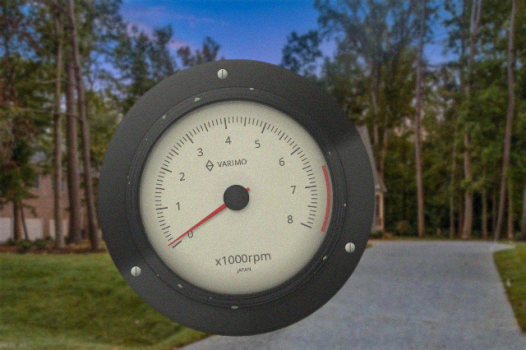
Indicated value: 100rpm
